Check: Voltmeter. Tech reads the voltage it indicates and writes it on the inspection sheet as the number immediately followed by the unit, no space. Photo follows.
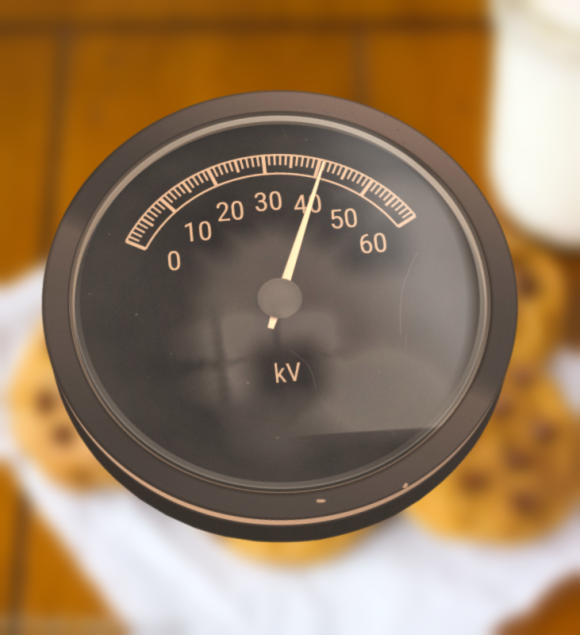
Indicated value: 41kV
